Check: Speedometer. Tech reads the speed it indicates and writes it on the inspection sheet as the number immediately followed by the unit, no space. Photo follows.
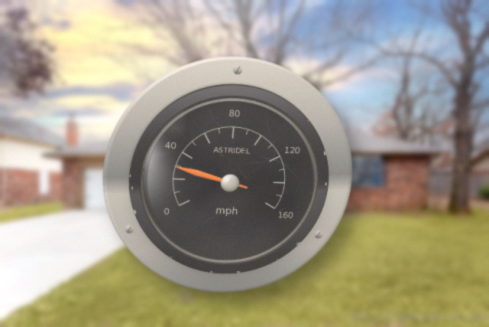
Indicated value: 30mph
